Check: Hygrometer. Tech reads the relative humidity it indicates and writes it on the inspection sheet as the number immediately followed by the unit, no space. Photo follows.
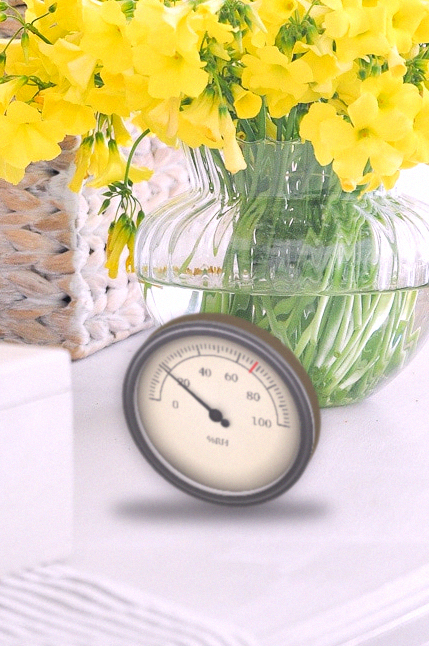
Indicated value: 20%
